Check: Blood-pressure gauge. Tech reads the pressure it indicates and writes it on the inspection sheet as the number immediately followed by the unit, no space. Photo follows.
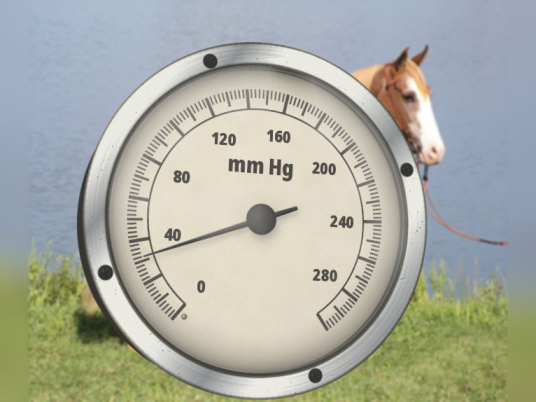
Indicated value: 32mmHg
